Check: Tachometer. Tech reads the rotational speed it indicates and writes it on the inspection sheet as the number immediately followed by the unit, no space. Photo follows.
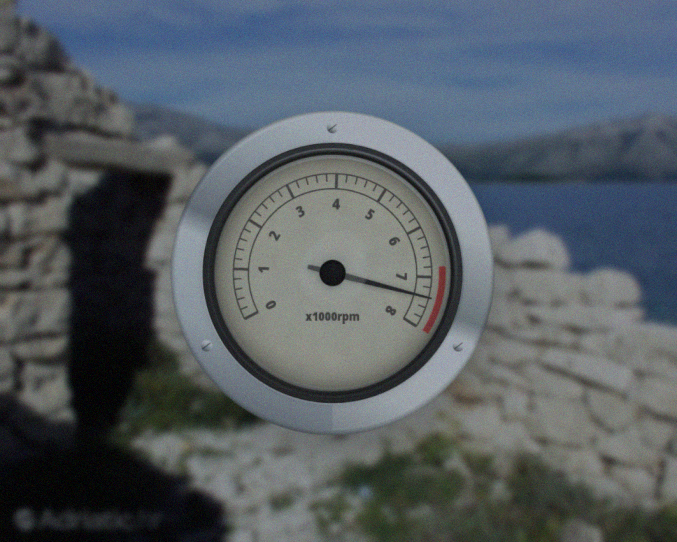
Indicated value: 7400rpm
